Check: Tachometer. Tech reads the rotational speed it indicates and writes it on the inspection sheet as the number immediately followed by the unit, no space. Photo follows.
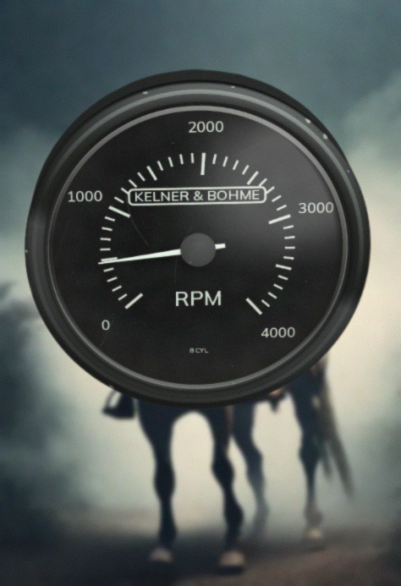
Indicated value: 500rpm
